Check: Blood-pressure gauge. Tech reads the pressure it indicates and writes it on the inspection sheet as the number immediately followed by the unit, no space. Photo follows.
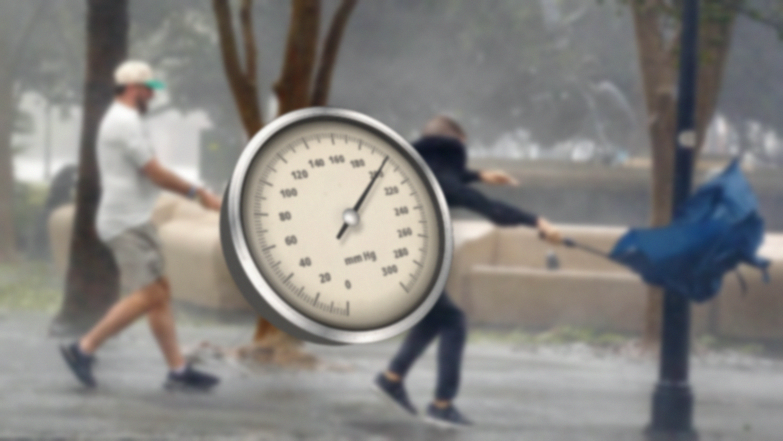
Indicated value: 200mmHg
